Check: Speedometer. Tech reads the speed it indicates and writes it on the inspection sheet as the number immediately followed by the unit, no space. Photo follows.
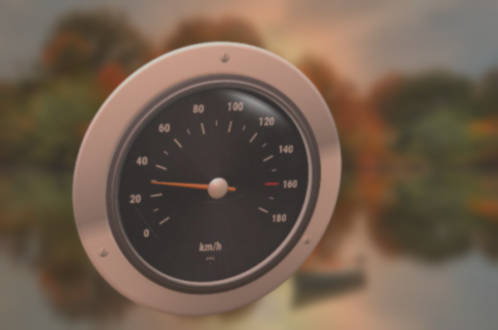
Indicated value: 30km/h
